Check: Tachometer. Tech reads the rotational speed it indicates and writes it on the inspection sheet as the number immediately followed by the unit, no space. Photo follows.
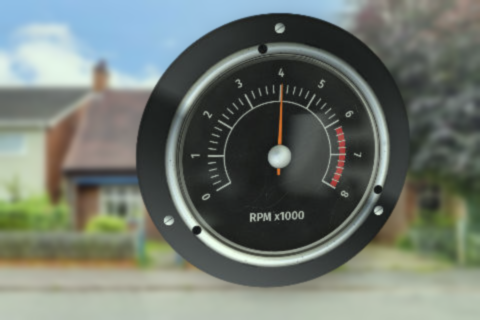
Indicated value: 4000rpm
